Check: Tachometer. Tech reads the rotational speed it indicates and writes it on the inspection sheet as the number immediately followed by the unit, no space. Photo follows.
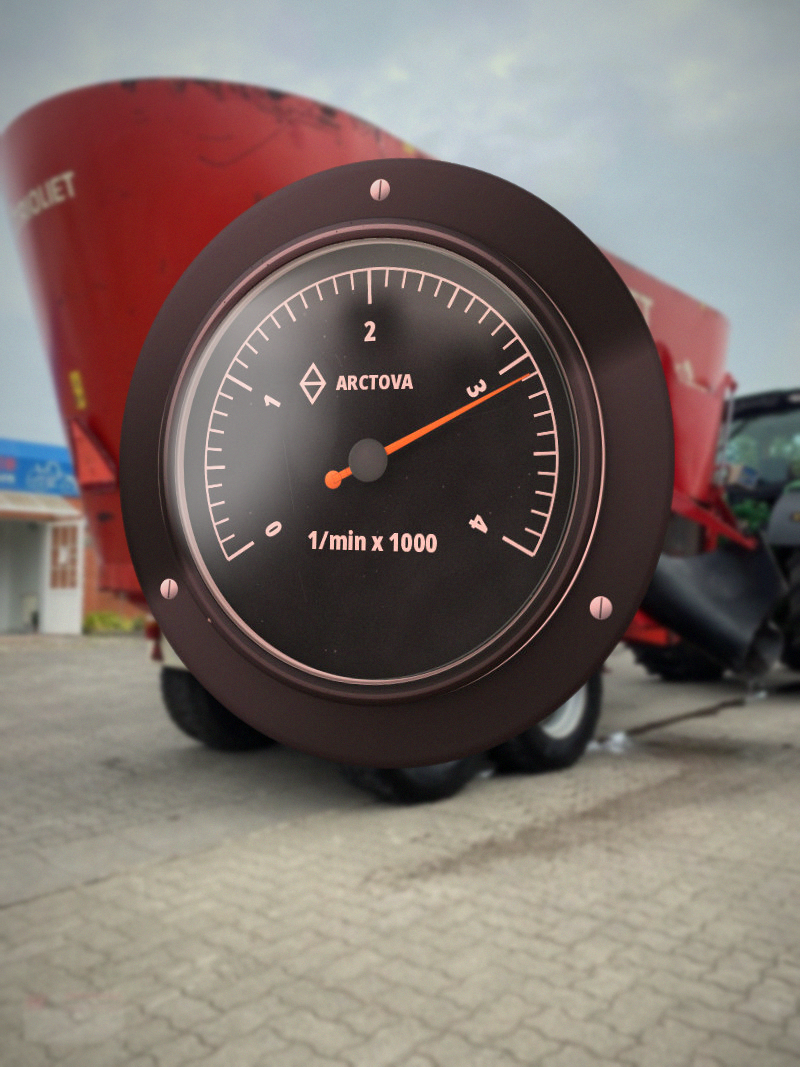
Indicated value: 3100rpm
